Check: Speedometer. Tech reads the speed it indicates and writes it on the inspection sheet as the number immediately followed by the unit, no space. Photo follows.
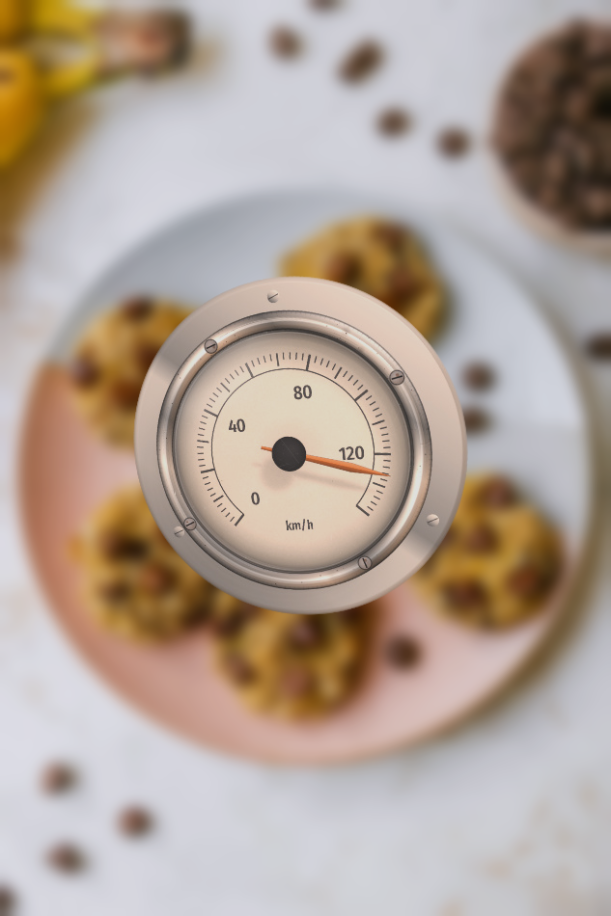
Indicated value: 126km/h
